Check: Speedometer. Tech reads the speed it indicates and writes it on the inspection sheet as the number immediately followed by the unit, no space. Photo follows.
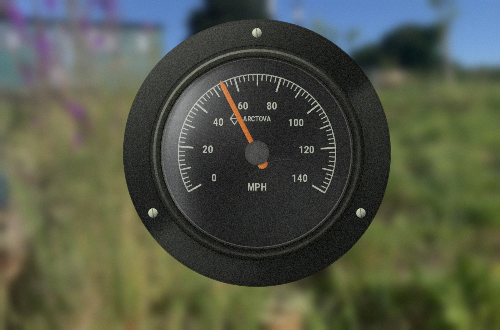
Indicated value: 54mph
